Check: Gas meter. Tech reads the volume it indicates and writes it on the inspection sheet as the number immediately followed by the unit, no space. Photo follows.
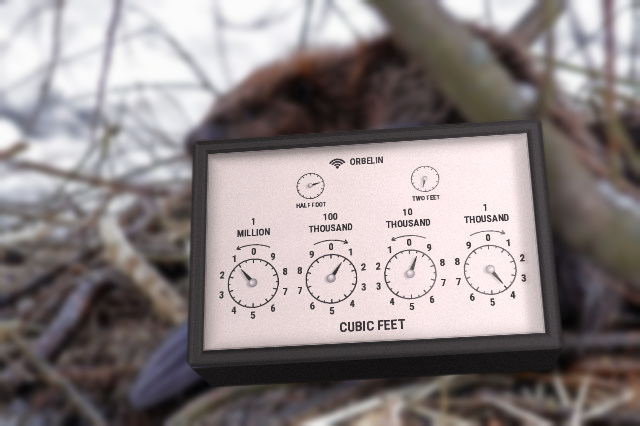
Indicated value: 109400ft³
